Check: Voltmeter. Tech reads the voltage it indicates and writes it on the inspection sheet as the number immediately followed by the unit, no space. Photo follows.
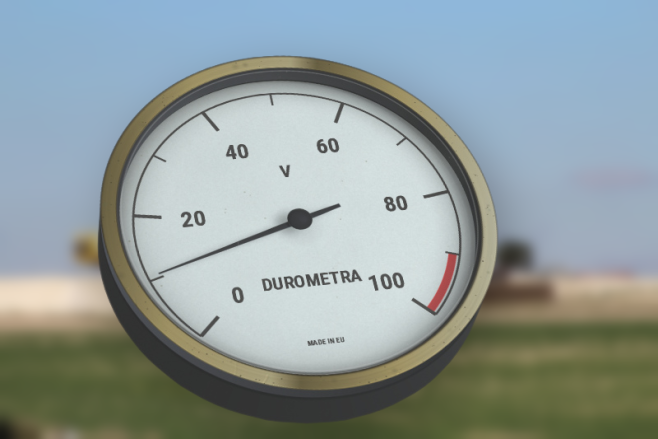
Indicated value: 10V
